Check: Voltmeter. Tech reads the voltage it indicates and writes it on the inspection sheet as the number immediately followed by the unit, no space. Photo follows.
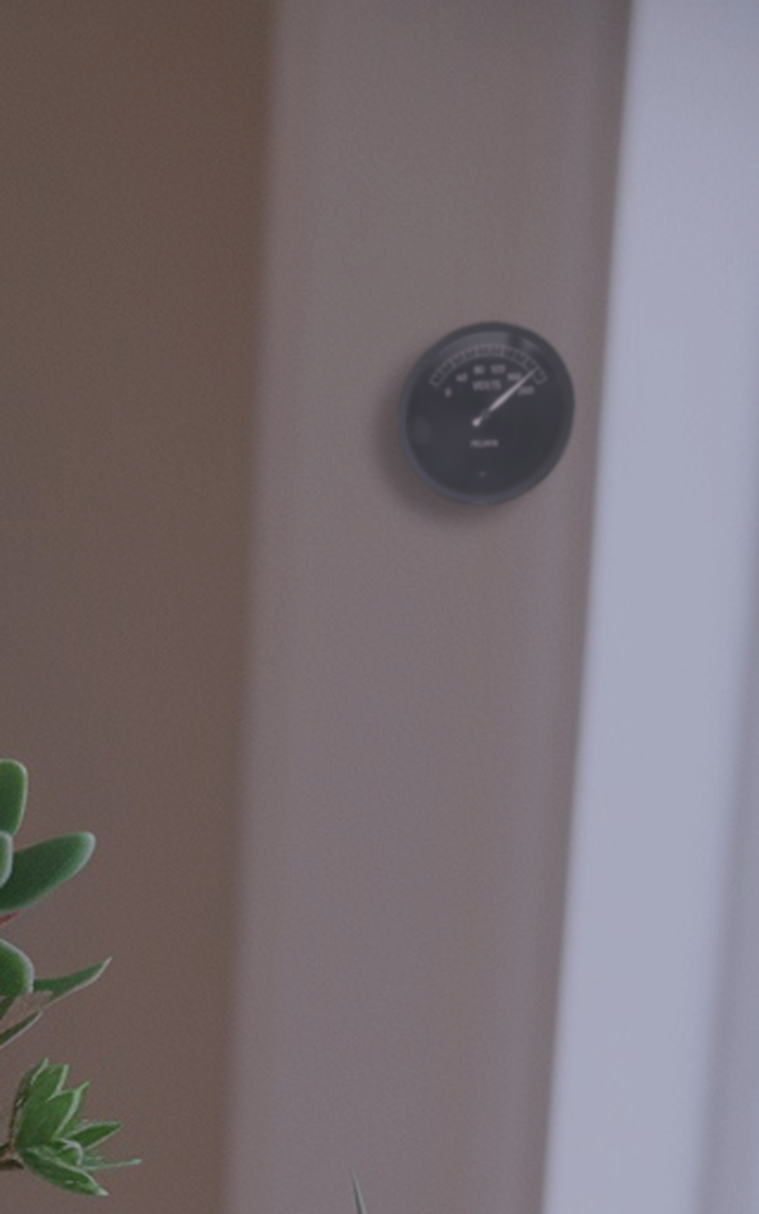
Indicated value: 180V
